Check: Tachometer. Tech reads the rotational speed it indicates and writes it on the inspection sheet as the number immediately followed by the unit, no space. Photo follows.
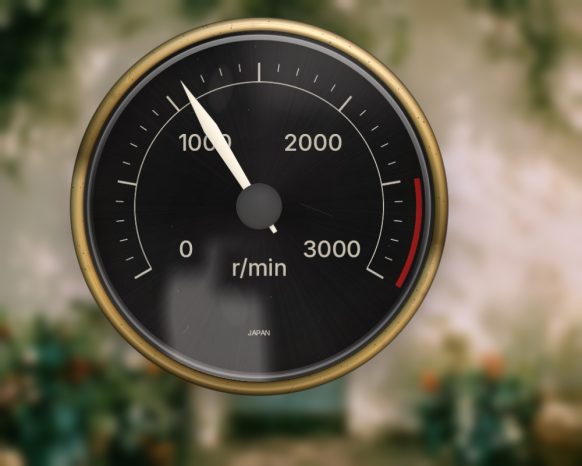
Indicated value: 1100rpm
